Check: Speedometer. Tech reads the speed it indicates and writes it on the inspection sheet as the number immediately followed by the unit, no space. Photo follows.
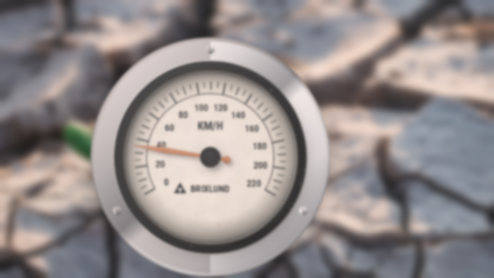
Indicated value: 35km/h
